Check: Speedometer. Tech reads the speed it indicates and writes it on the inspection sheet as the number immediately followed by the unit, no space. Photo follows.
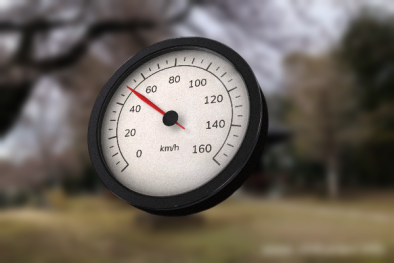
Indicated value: 50km/h
